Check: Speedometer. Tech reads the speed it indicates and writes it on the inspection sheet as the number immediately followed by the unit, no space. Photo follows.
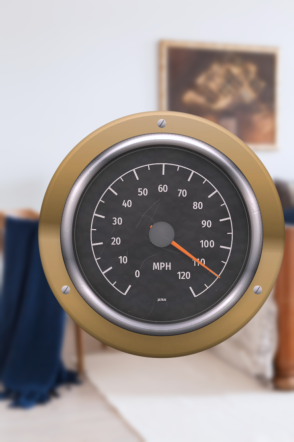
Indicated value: 110mph
